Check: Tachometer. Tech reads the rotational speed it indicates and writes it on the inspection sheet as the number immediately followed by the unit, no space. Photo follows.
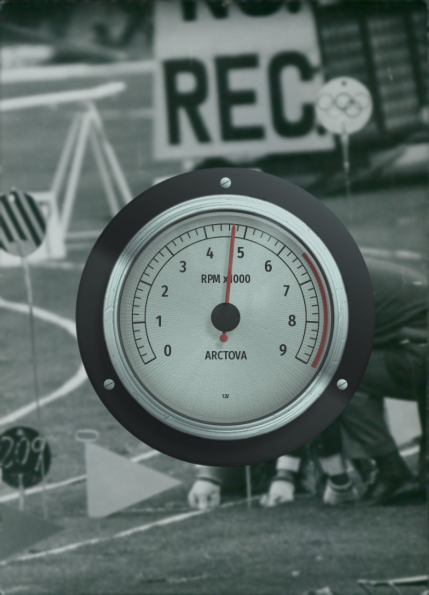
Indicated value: 4700rpm
